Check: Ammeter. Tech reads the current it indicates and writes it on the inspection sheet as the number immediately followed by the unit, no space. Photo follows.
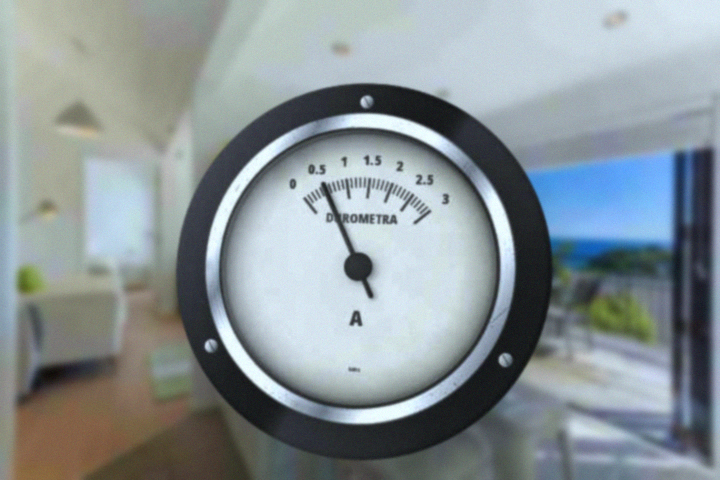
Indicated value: 0.5A
